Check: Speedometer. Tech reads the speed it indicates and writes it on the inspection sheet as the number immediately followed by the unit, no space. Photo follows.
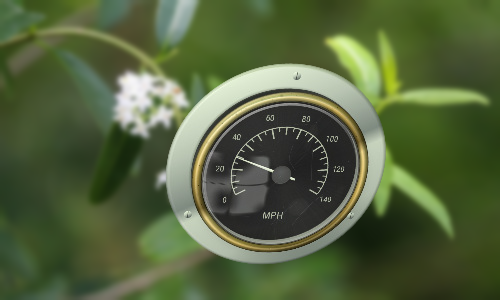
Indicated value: 30mph
